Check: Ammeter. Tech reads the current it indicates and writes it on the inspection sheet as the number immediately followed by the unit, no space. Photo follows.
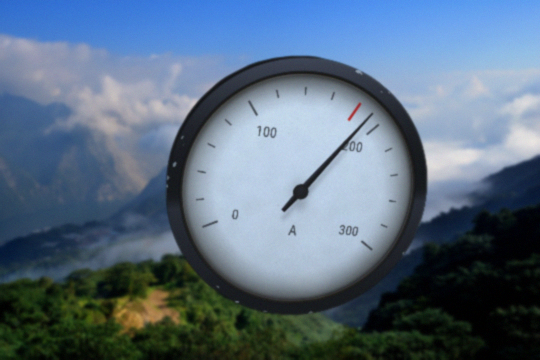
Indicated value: 190A
